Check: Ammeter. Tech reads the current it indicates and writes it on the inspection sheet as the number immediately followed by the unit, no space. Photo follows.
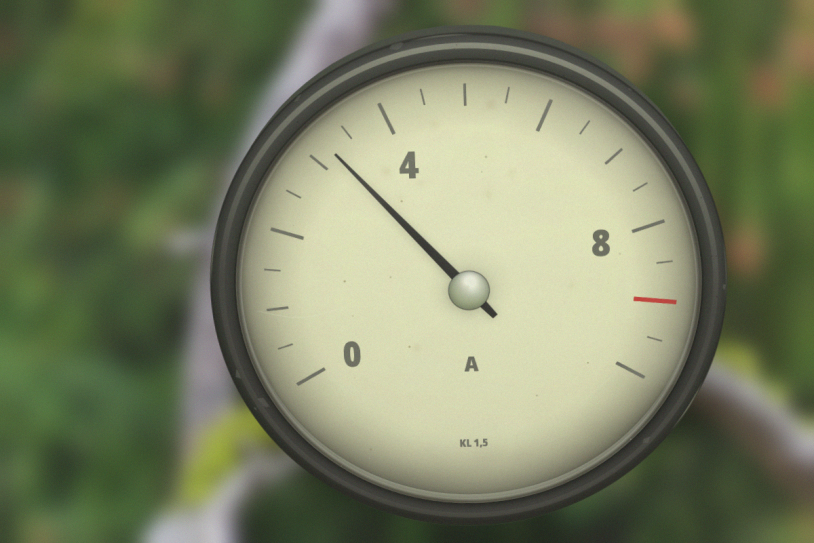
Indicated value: 3.25A
